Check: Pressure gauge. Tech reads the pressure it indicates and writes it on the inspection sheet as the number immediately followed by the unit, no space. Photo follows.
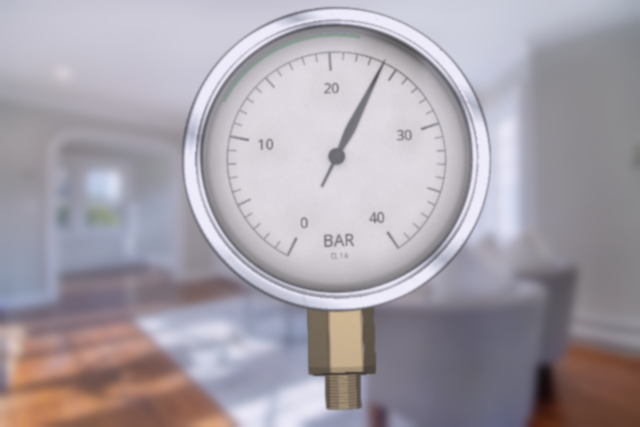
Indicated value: 24bar
